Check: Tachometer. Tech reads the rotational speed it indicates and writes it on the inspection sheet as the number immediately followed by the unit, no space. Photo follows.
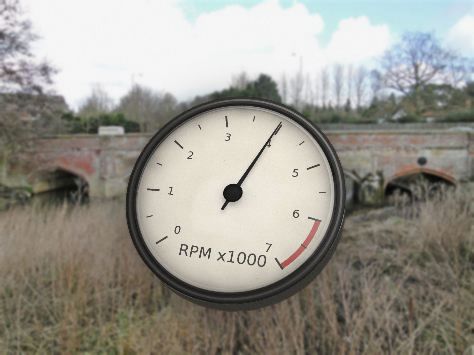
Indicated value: 4000rpm
